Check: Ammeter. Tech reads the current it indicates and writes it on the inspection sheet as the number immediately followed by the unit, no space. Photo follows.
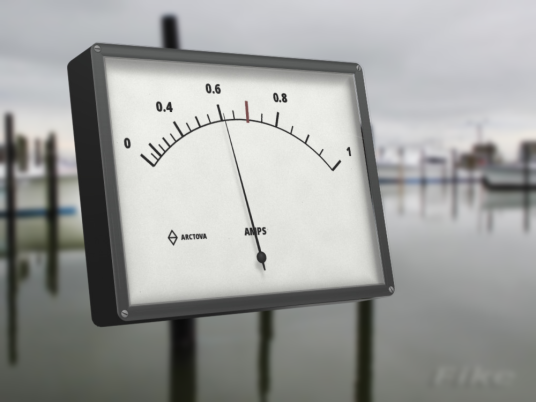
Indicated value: 0.6A
